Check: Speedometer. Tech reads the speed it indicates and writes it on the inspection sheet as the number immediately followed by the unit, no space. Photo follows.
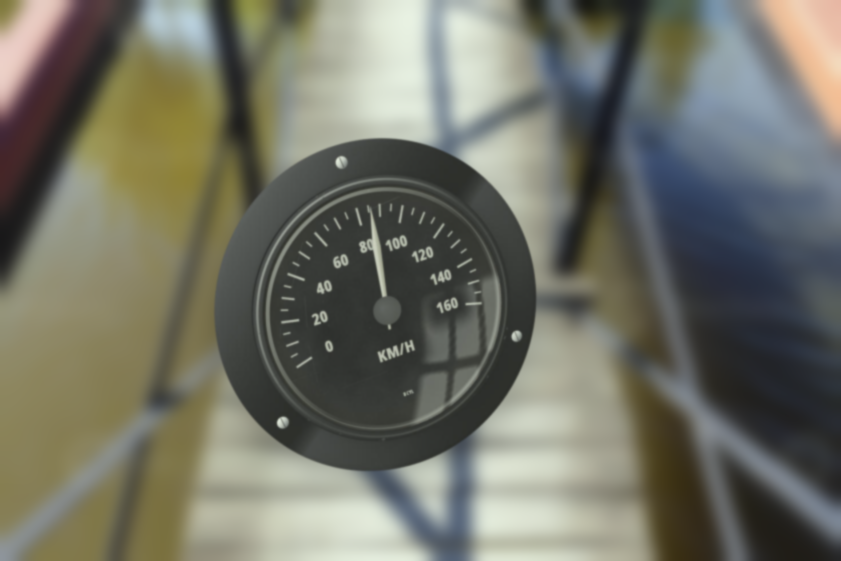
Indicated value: 85km/h
